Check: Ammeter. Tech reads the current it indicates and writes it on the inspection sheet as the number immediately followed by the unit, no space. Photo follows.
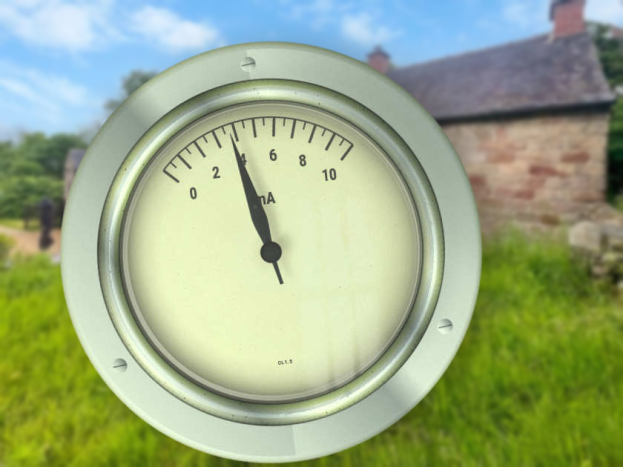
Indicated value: 3.75mA
